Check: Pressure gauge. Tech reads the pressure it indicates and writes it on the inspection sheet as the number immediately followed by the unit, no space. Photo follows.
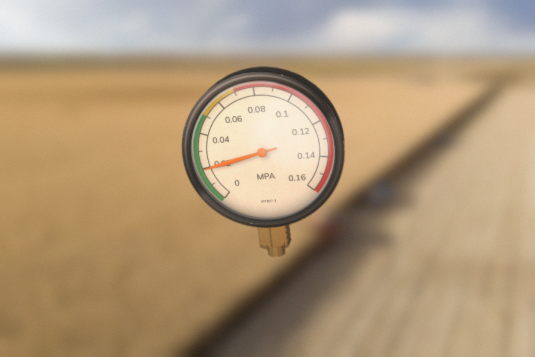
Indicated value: 0.02MPa
